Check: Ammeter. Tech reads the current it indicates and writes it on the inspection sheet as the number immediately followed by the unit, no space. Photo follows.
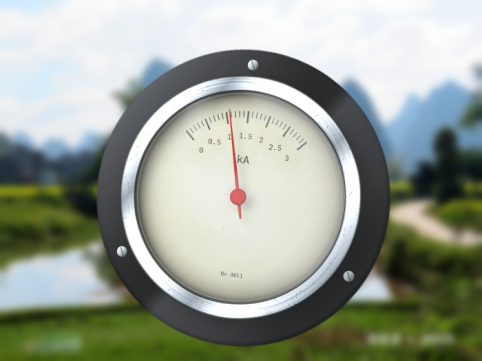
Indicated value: 1.1kA
